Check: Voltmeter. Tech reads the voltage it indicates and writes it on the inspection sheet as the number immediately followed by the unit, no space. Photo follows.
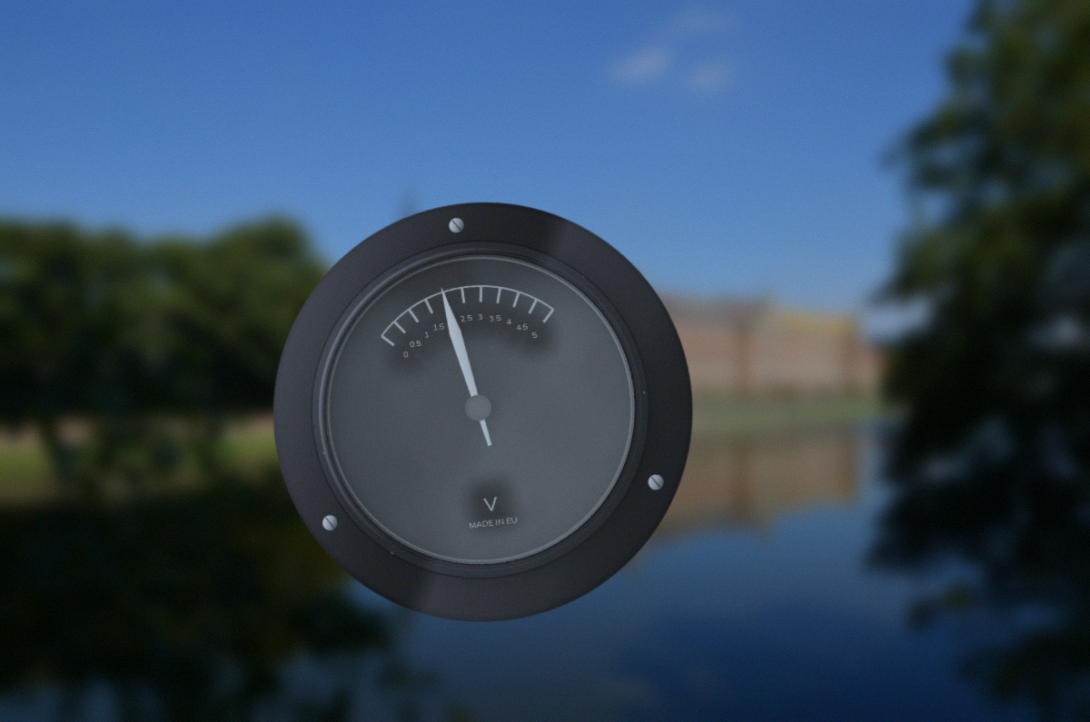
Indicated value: 2V
